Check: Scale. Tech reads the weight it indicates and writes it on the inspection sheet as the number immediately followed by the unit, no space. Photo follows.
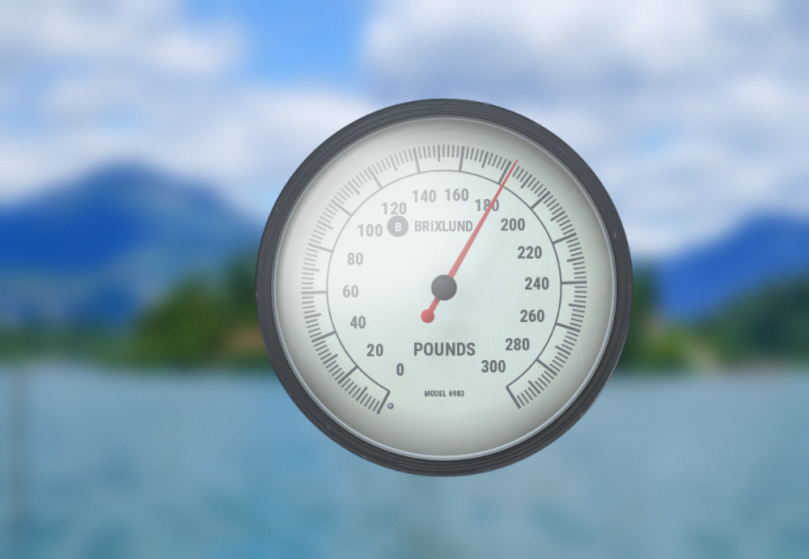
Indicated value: 182lb
